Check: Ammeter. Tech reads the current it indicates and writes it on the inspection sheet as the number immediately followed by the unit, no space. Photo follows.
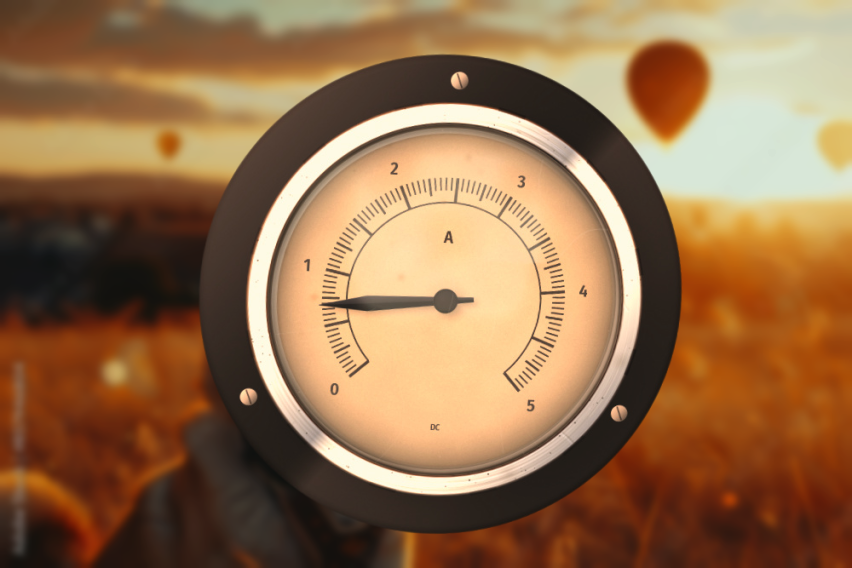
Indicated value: 0.7A
